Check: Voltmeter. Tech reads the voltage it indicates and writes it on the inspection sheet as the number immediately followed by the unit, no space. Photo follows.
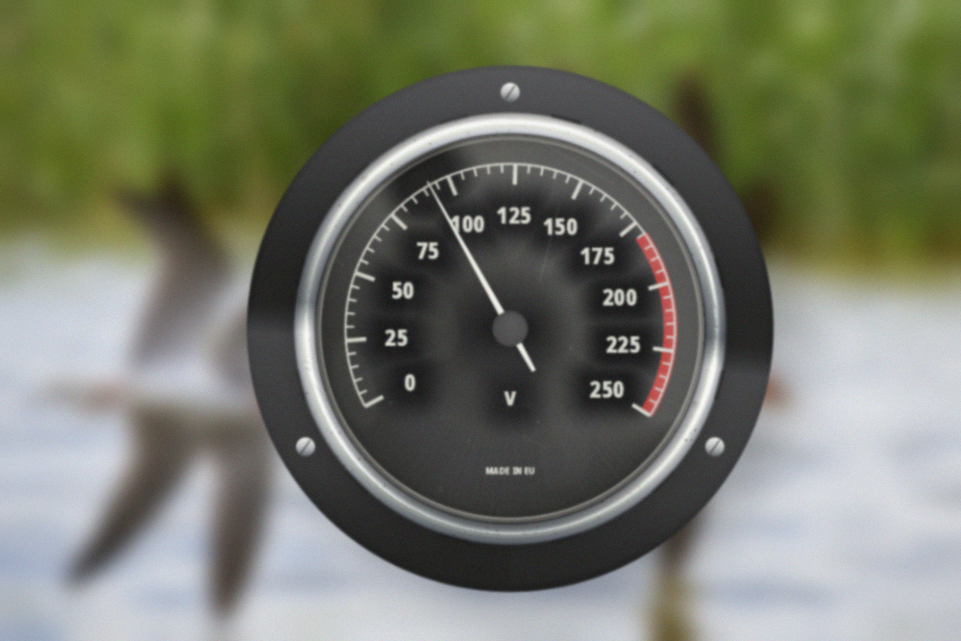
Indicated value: 92.5V
